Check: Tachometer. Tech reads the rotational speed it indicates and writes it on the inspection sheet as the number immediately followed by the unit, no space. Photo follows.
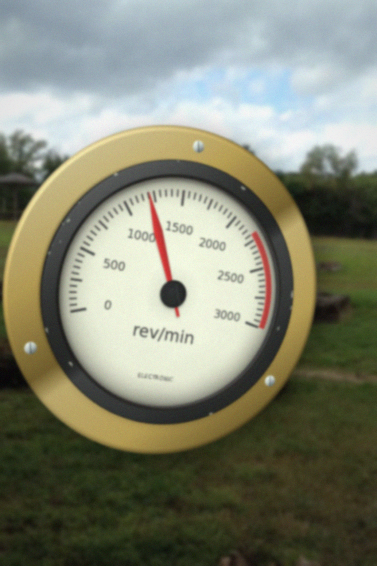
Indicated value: 1200rpm
